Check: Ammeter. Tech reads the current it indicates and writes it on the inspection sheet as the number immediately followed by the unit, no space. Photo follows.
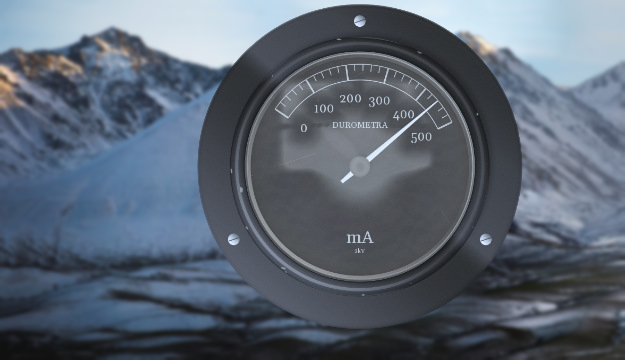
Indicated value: 440mA
